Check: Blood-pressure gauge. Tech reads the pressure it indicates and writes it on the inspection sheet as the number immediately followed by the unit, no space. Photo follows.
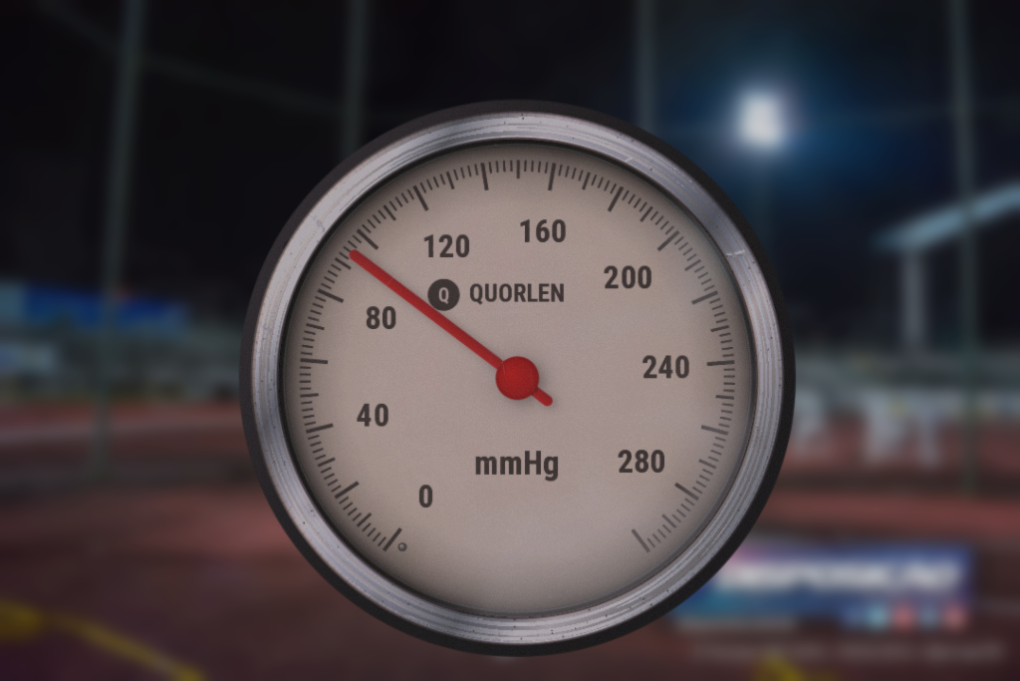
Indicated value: 94mmHg
